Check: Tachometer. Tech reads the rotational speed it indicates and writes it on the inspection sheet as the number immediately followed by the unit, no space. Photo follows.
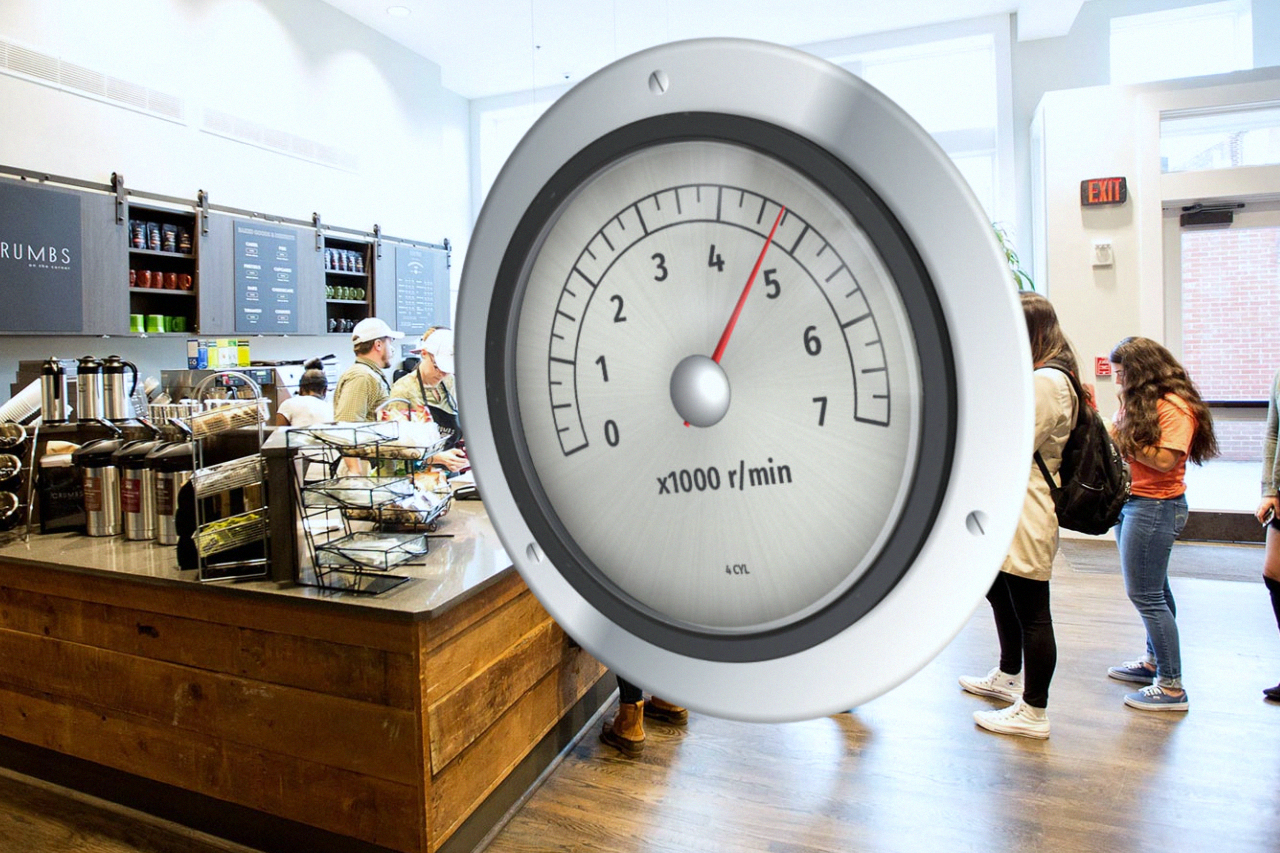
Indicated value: 4750rpm
